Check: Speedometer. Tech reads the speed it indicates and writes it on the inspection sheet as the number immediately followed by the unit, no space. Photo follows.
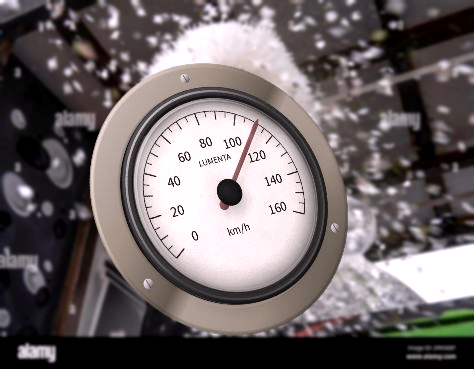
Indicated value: 110km/h
